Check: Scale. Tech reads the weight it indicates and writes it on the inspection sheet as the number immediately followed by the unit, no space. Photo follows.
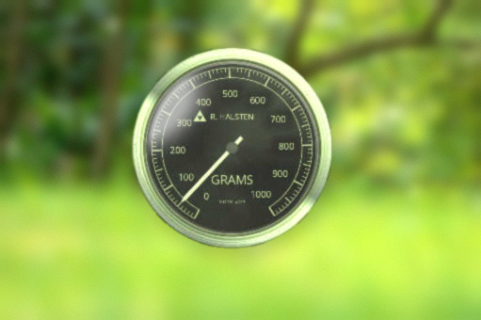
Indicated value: 50g
